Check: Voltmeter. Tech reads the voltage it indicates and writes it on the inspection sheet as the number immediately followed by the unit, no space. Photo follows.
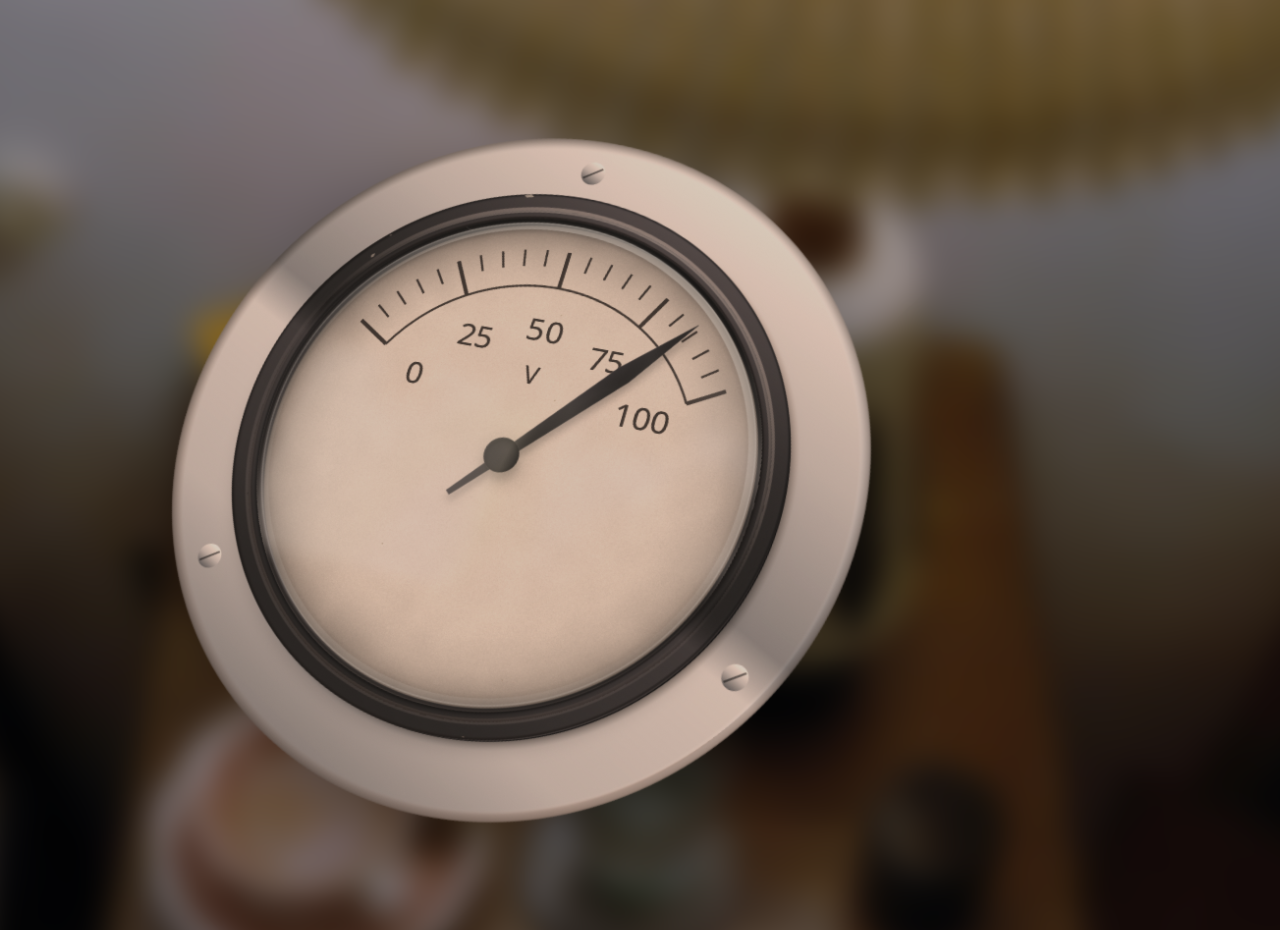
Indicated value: 85V
